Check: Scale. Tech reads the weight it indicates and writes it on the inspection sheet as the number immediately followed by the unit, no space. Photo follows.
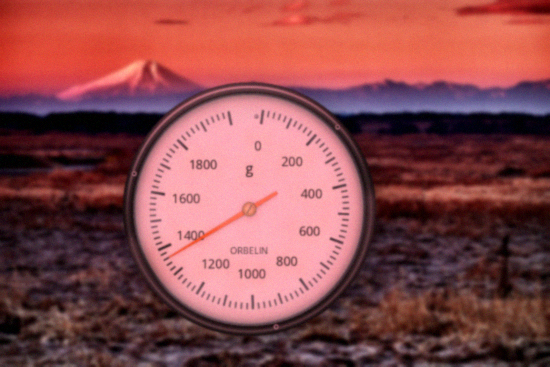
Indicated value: 1360g
